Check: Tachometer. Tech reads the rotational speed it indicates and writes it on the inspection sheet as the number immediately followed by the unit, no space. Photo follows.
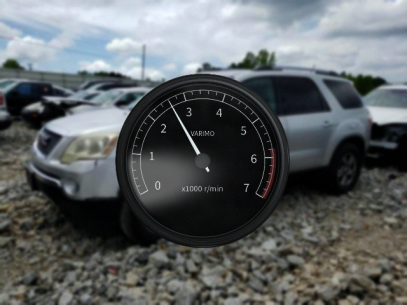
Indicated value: 2600rpm
